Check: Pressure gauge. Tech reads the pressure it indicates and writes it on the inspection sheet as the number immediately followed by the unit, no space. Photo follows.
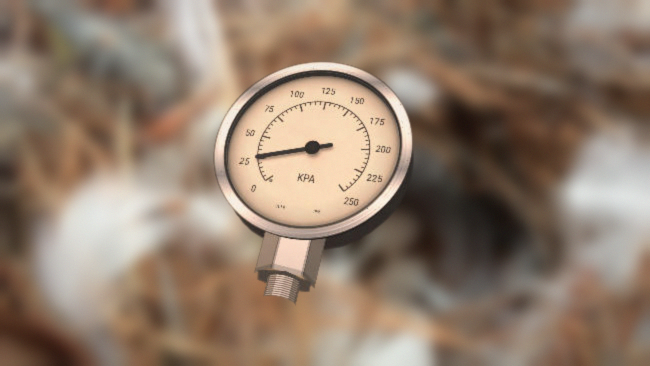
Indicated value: 25kPa
